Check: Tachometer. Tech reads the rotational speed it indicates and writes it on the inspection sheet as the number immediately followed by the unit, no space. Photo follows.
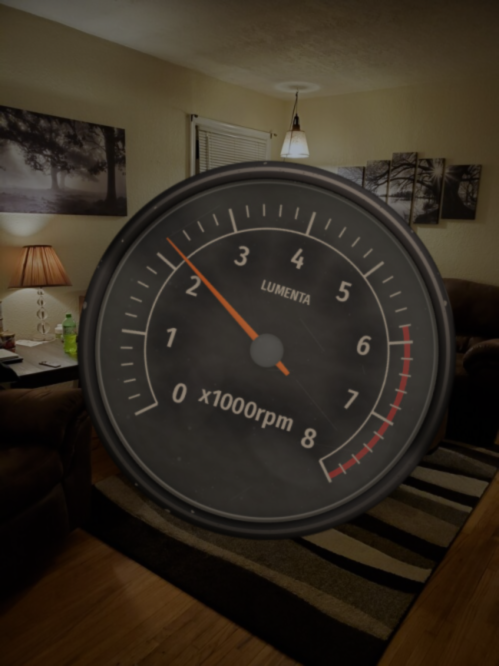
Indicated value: 2200rpm
